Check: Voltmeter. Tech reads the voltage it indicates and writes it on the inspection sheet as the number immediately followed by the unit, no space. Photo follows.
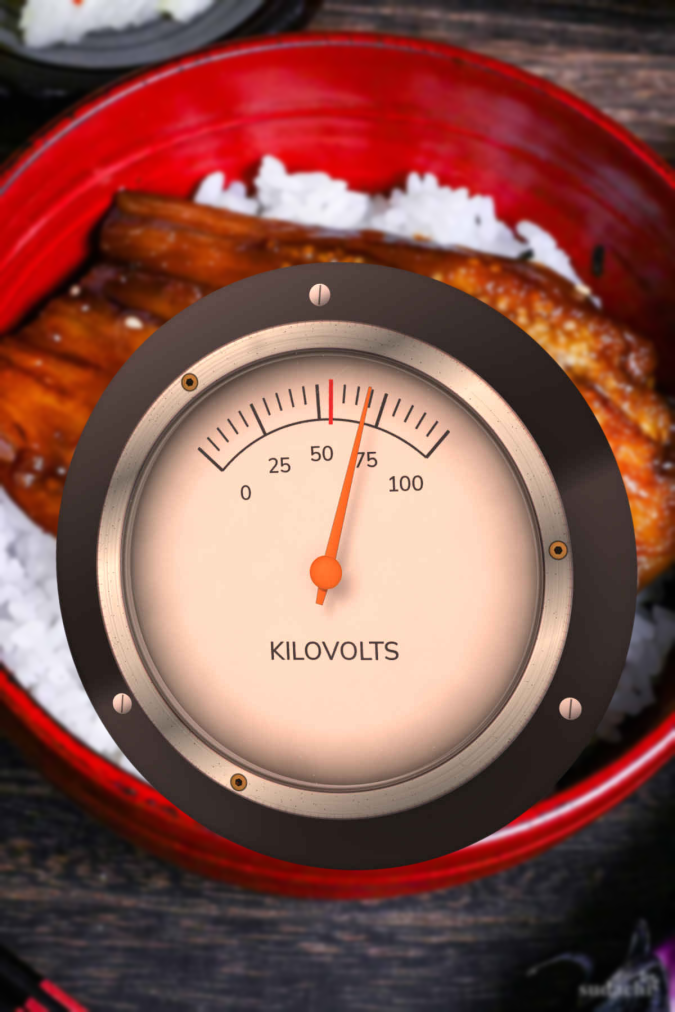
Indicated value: 70kV
